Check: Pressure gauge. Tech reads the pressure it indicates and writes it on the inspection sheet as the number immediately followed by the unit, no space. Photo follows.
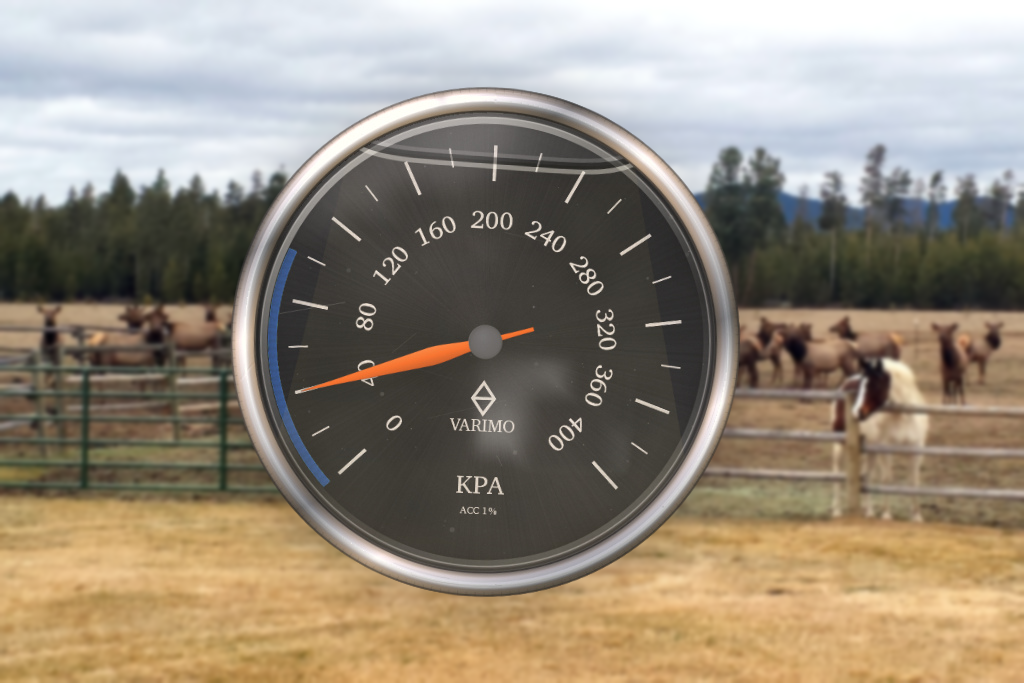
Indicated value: 40kPa
